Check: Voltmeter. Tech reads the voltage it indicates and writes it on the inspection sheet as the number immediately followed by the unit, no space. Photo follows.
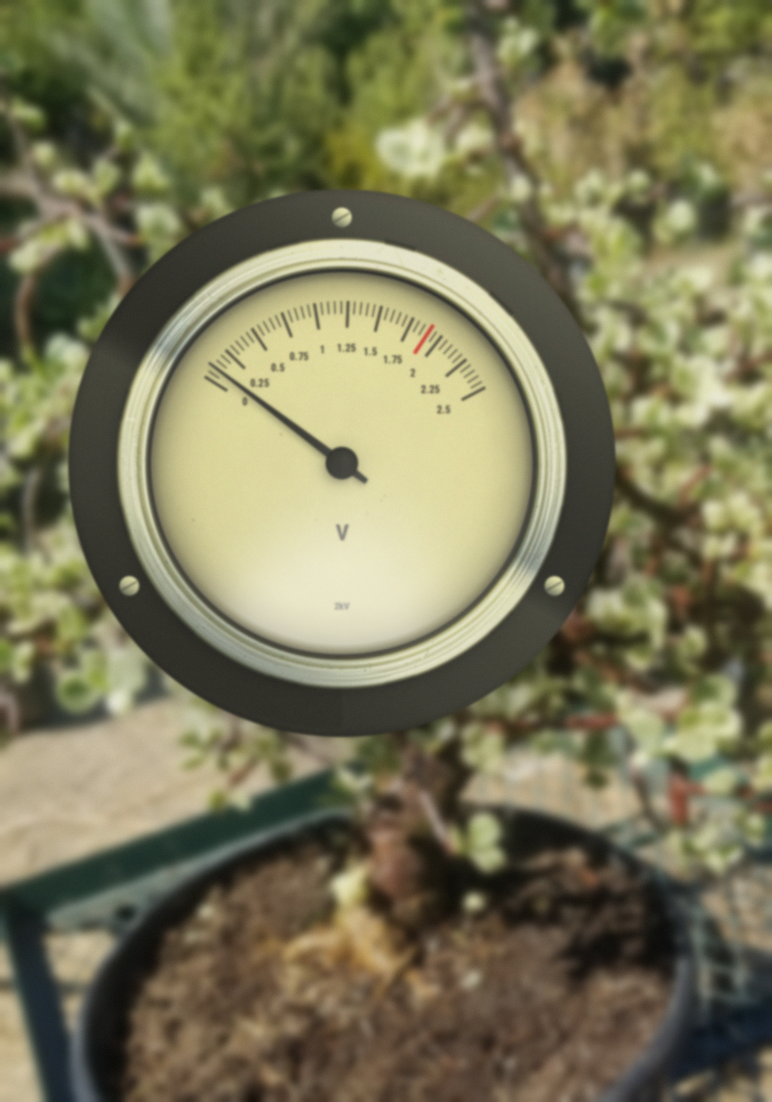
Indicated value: 0.1V
